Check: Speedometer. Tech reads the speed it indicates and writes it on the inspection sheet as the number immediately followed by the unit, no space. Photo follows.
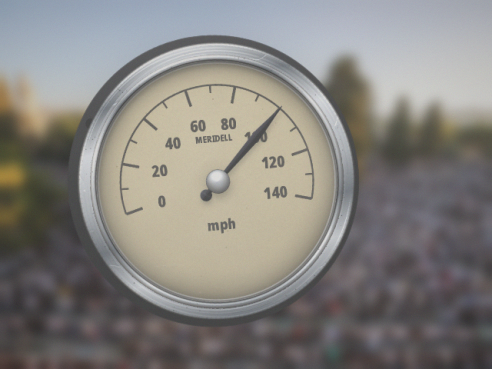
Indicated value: 100mph
